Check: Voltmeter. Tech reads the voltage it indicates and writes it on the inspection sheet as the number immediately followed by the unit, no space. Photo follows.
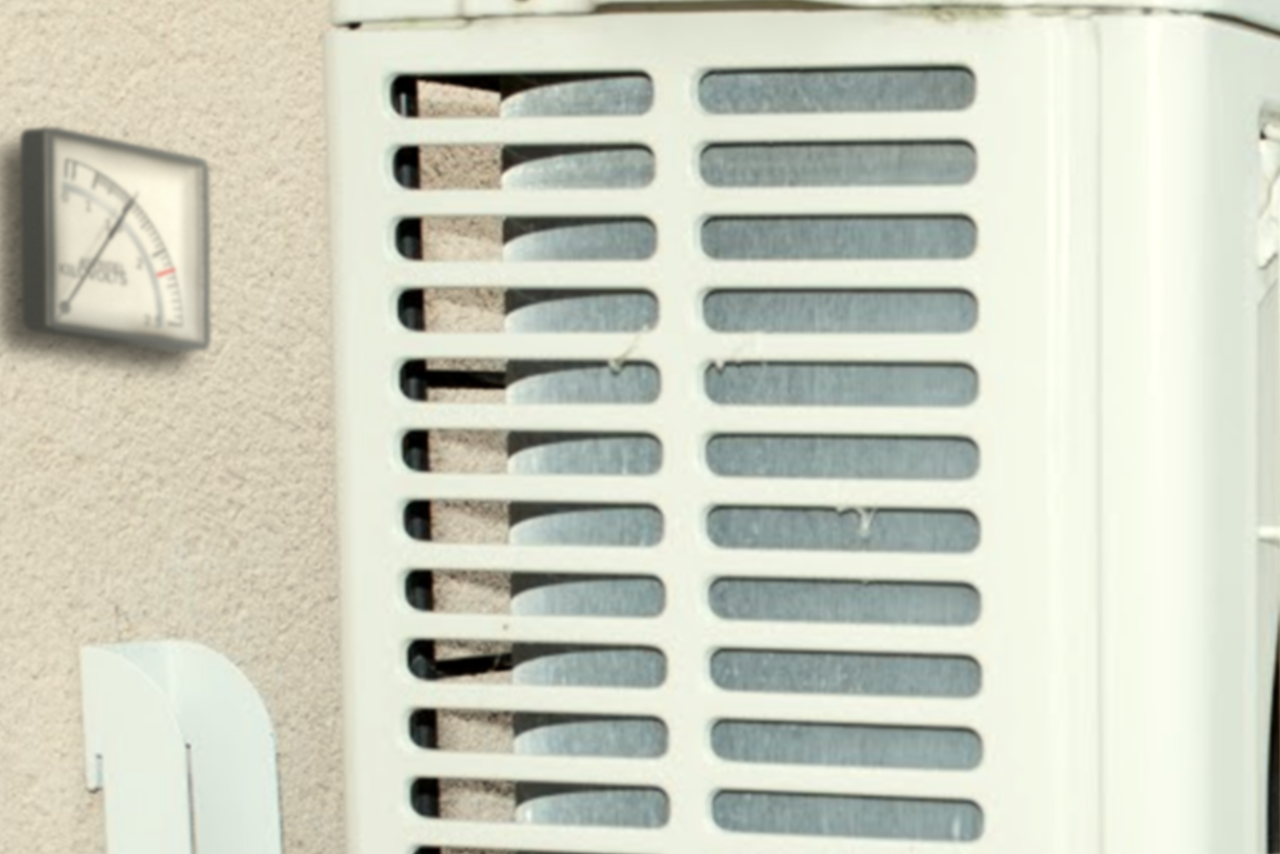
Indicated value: 1.5kV
